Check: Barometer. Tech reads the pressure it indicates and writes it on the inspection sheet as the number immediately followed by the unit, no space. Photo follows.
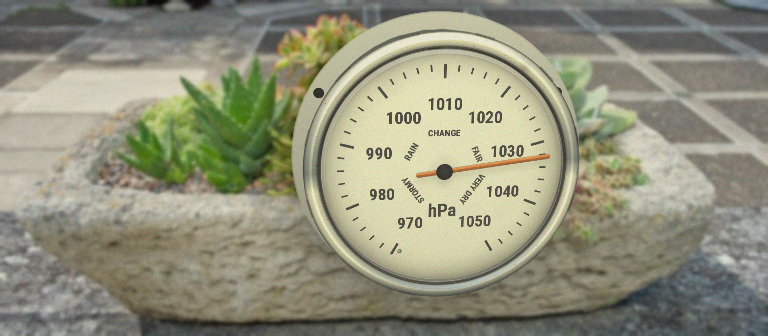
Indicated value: 1032hPa
